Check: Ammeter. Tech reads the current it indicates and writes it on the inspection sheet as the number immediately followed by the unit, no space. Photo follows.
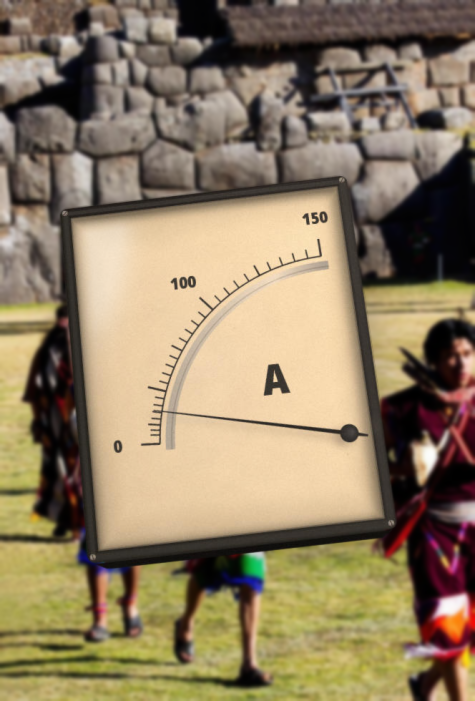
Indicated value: 35A
